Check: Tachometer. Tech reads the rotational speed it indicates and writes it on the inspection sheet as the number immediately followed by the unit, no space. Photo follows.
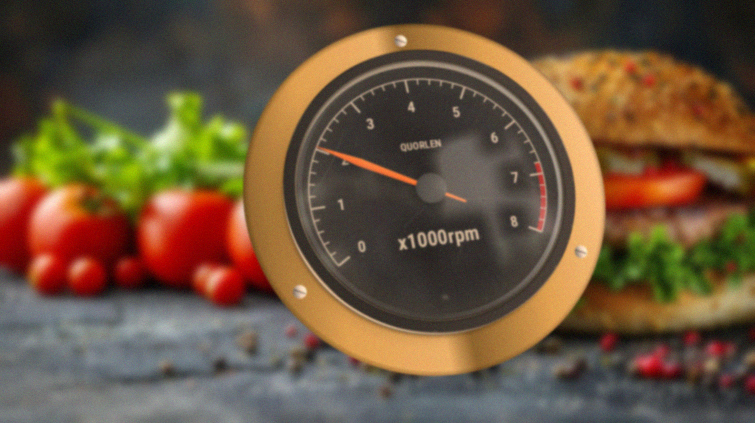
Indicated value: 2000rpm
